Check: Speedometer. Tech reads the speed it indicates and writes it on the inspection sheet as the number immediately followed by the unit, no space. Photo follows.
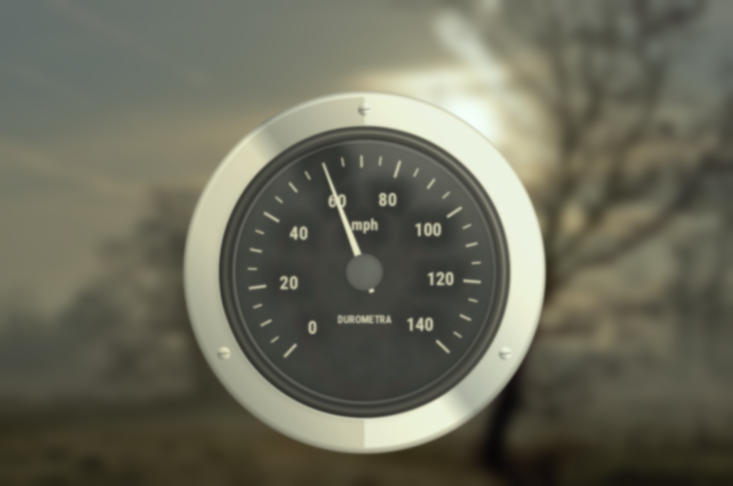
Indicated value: 60mph
